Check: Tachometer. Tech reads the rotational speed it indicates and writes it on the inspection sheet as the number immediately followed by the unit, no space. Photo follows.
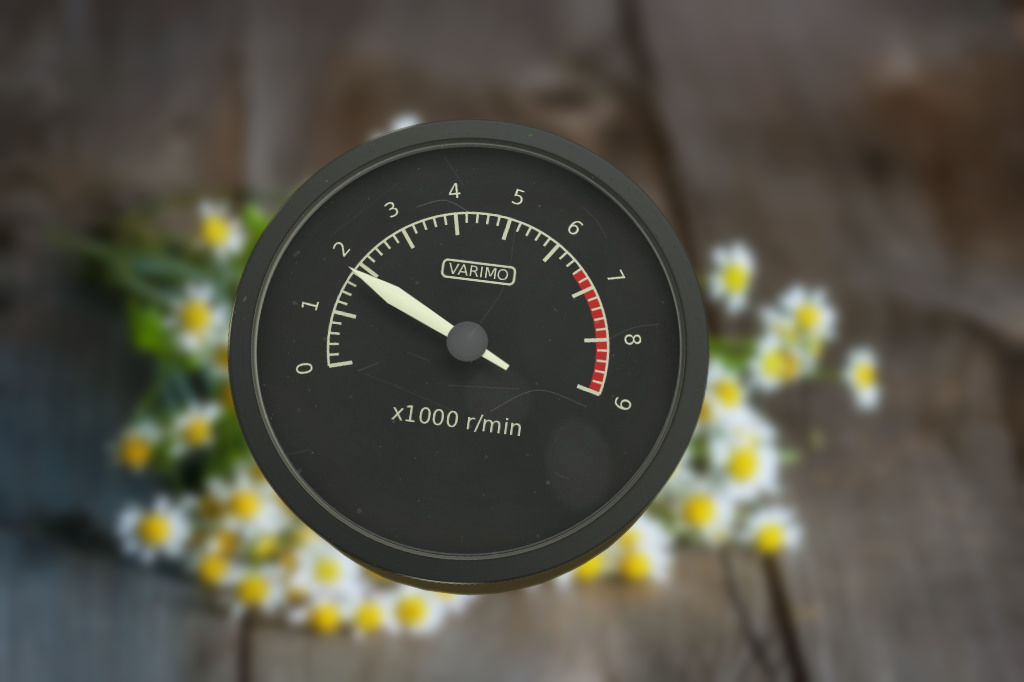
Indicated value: 1800rpm
